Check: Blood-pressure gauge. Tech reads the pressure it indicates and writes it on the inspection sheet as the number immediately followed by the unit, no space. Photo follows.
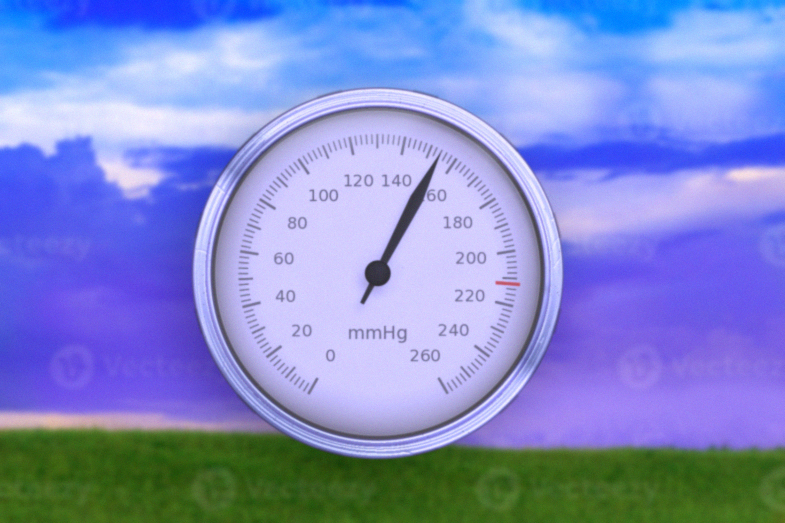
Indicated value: 154mmHg
